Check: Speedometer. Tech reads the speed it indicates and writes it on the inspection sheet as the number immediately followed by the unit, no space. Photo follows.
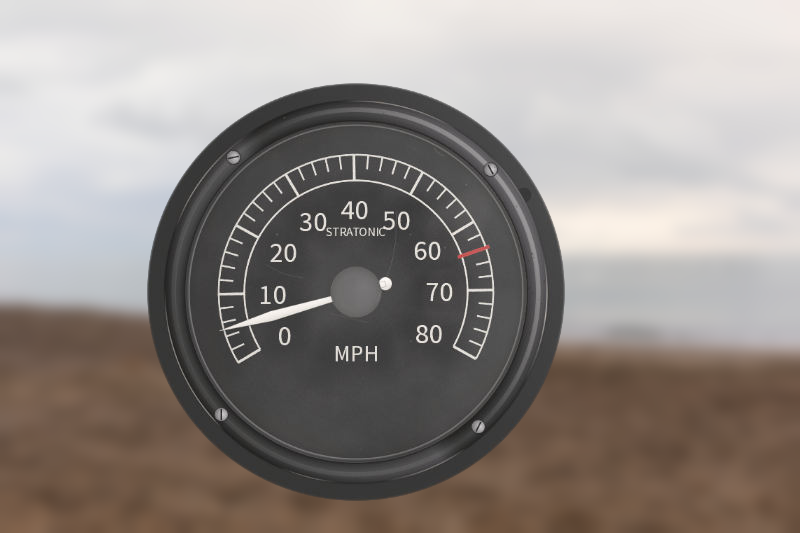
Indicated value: 5mph
